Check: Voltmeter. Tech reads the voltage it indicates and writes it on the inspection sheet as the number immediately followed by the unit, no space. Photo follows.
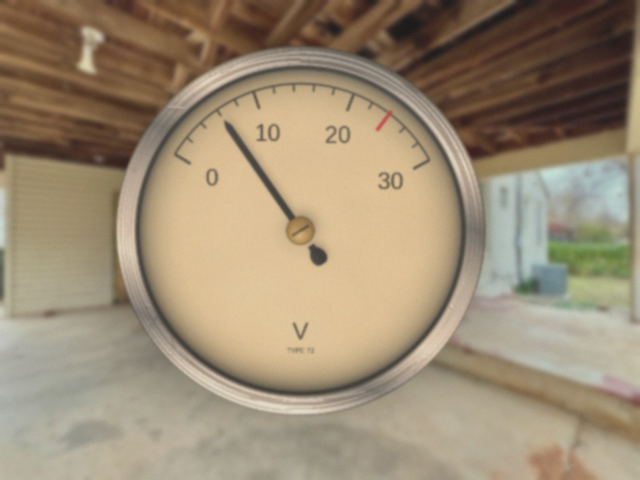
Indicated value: 6V
